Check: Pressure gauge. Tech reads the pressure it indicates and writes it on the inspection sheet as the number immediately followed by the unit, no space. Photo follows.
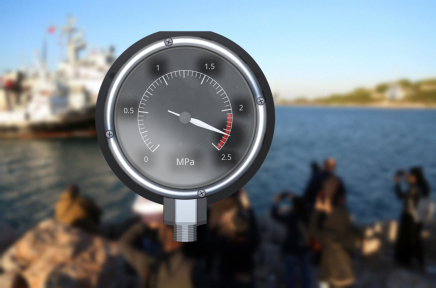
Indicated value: 2.3MPa
